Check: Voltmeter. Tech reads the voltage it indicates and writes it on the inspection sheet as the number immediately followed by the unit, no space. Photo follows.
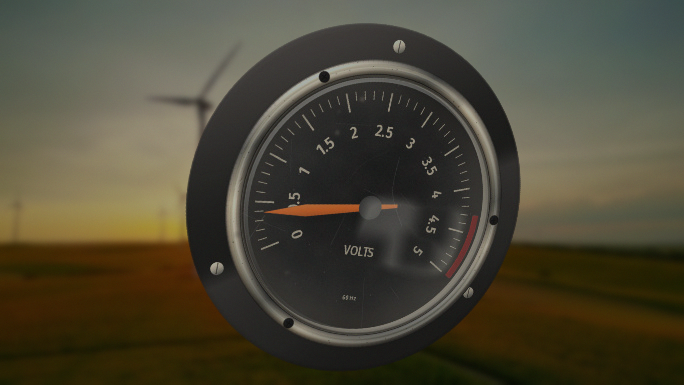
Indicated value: 0.4V
